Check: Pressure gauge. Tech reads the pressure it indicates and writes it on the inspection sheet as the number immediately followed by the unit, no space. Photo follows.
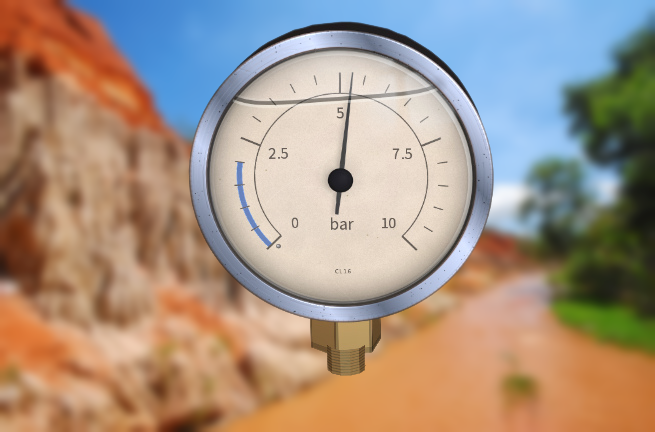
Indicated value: 5.25bar
